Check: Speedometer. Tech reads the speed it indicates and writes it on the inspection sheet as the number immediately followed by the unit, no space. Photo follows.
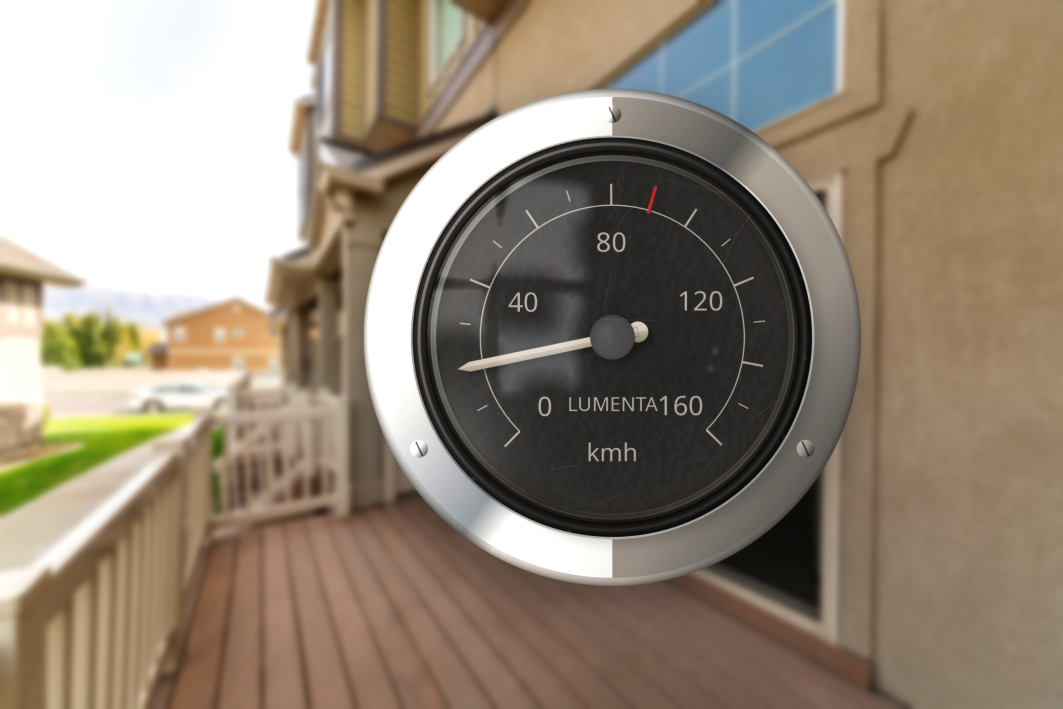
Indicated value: 20km/h
